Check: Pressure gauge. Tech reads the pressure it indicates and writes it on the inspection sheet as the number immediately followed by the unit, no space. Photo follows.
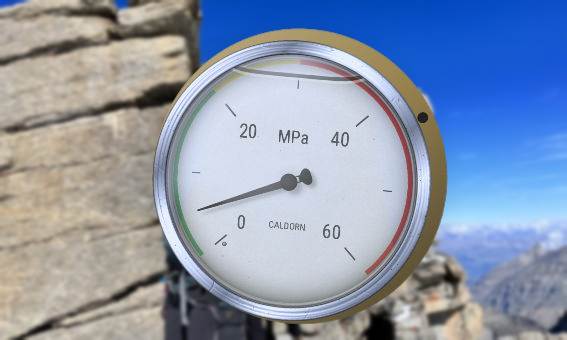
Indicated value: 5MPa
